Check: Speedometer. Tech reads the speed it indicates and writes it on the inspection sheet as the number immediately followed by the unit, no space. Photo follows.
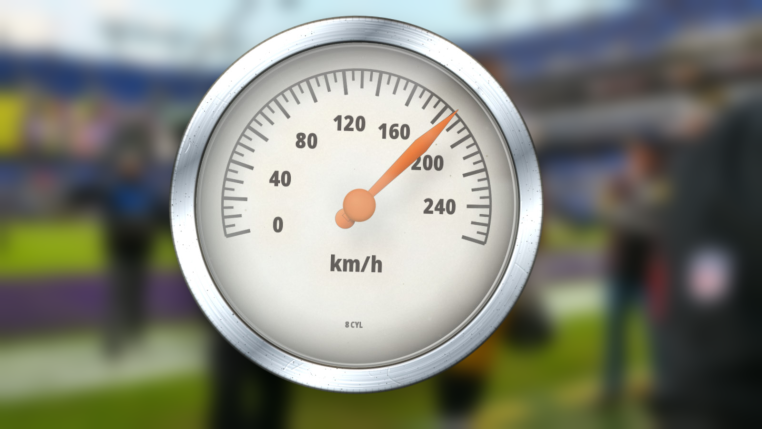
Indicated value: 185km/h
